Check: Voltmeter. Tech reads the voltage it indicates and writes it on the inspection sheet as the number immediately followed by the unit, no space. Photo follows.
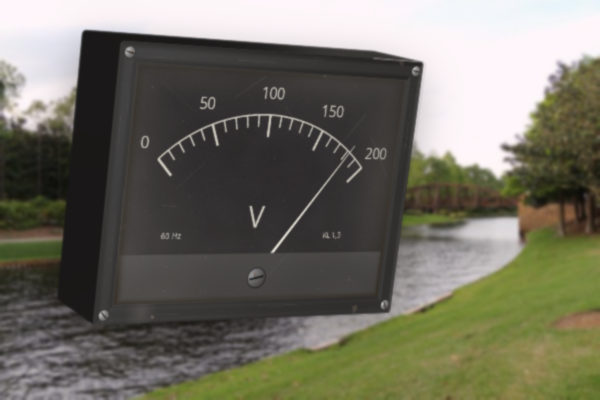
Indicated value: 180V
